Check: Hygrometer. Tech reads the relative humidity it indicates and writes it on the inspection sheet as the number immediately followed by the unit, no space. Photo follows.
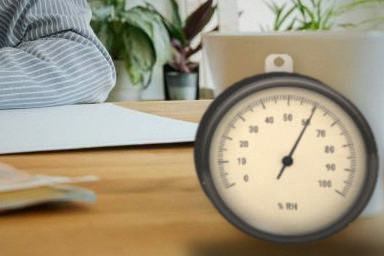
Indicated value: 60%
